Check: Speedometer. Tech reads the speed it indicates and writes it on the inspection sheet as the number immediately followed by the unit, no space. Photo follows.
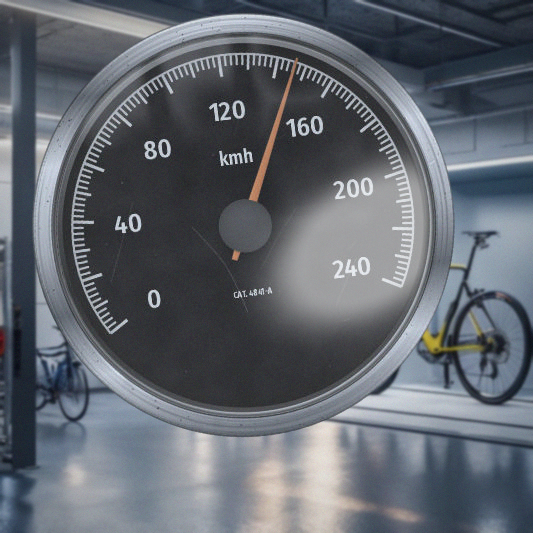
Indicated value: 146km/h
